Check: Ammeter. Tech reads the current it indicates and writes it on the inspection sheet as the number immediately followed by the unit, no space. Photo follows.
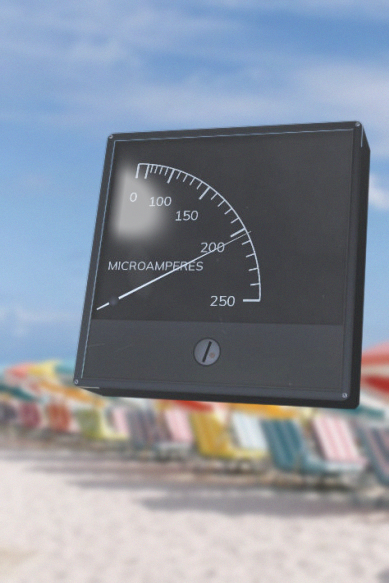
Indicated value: 205µA
